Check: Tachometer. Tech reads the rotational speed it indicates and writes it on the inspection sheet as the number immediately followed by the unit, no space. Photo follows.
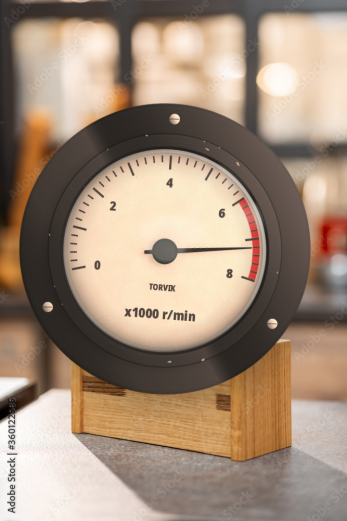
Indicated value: 7200rpm
